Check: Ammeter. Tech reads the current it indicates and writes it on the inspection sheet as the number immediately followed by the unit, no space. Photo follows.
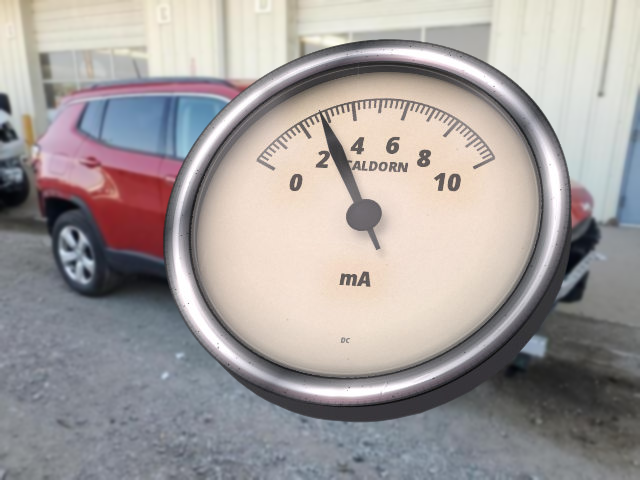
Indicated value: 2.8mA
